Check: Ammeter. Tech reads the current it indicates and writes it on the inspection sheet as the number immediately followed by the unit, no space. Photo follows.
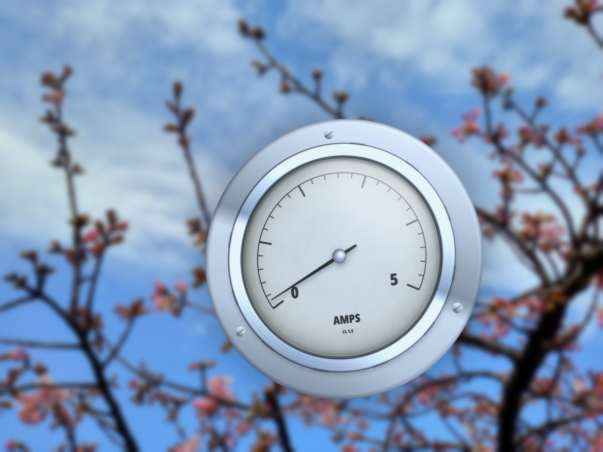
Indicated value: 0.1A
